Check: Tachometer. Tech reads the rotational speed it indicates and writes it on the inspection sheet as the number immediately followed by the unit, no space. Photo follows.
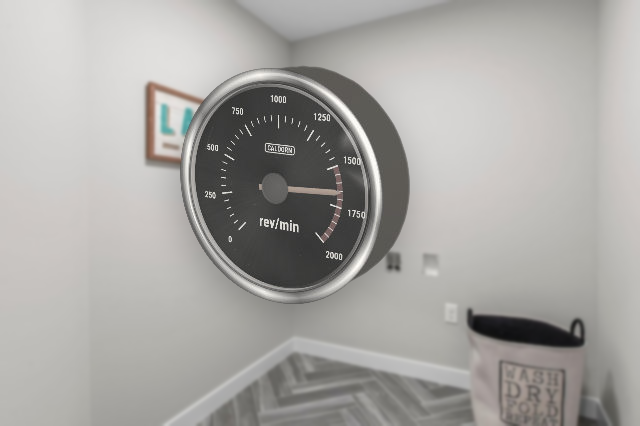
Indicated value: 1650rpm
